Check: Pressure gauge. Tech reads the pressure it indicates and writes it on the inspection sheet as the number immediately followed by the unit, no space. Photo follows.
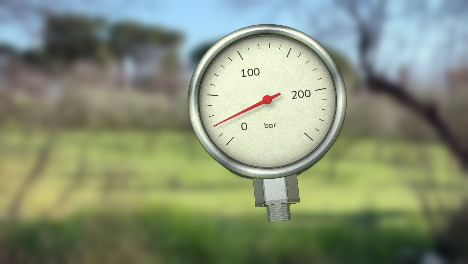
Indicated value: 20bar
